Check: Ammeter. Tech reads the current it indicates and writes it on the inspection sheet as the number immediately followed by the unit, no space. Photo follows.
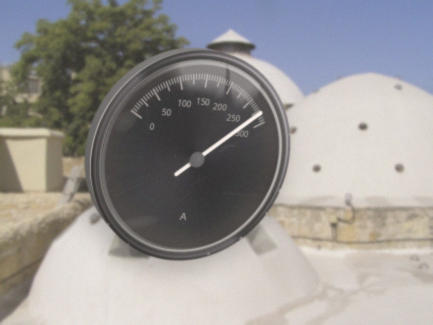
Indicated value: 275A
